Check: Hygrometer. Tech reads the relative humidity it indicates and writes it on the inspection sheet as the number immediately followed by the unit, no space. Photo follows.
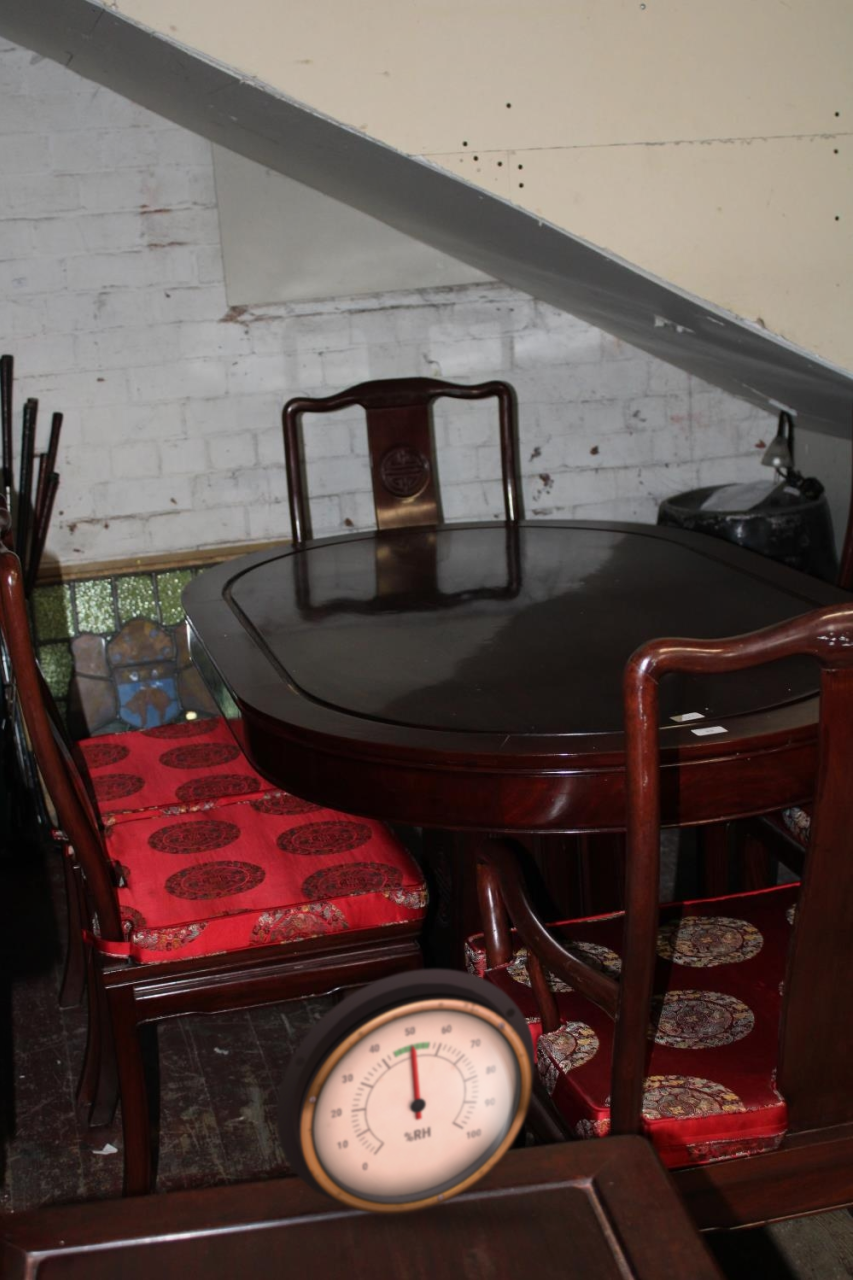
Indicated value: 50%
